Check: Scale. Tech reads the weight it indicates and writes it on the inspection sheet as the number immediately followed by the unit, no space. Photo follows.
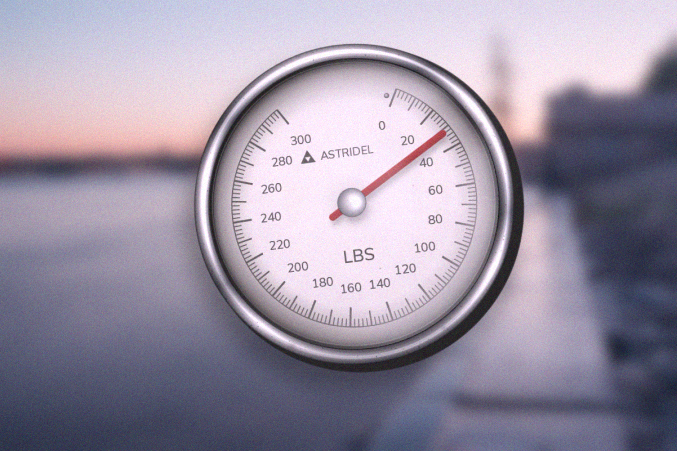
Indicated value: 32lb
